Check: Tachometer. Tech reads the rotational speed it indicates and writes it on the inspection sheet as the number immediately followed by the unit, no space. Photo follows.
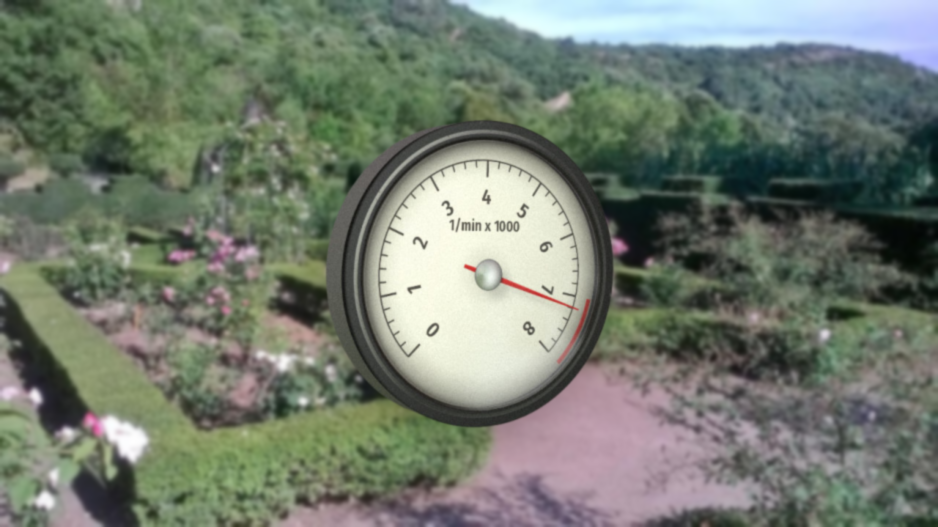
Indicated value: 7200rpm
